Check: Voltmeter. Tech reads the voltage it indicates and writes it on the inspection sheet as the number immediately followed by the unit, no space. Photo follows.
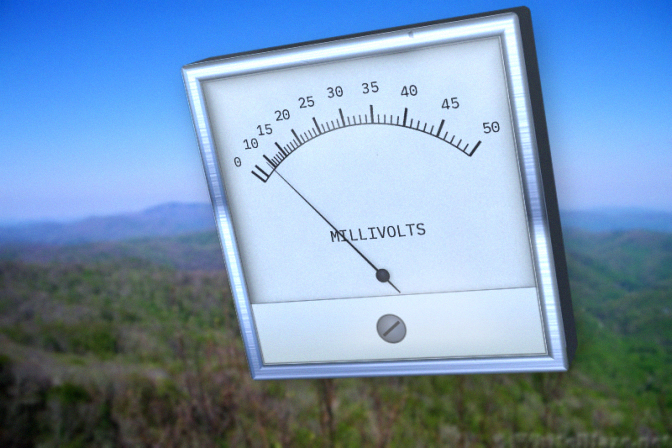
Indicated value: 10mV
